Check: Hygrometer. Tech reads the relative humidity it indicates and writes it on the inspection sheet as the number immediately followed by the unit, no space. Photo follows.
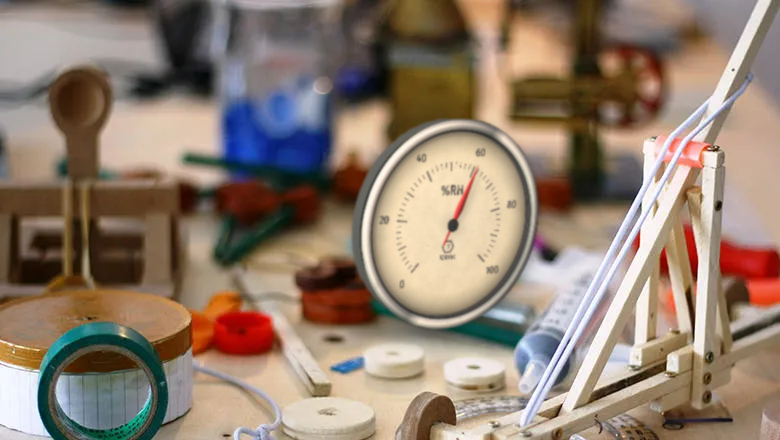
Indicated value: 60%
